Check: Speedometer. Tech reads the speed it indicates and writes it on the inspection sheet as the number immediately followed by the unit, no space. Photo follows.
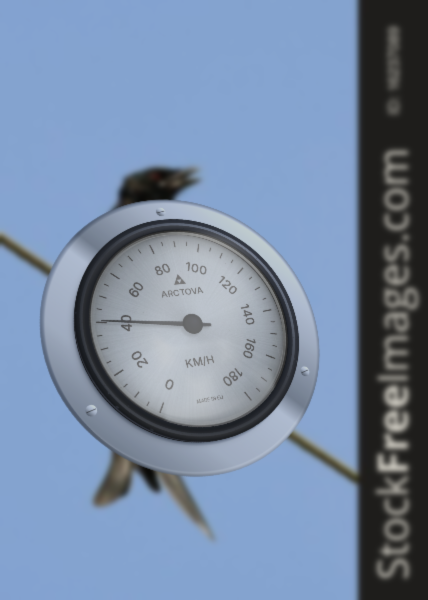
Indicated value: 40km/h
